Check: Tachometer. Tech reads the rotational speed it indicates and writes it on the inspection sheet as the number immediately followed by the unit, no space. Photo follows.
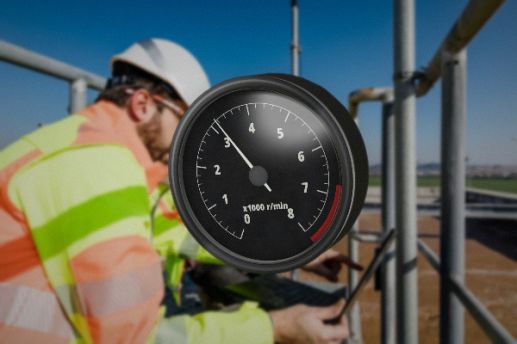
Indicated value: 3200rpm
